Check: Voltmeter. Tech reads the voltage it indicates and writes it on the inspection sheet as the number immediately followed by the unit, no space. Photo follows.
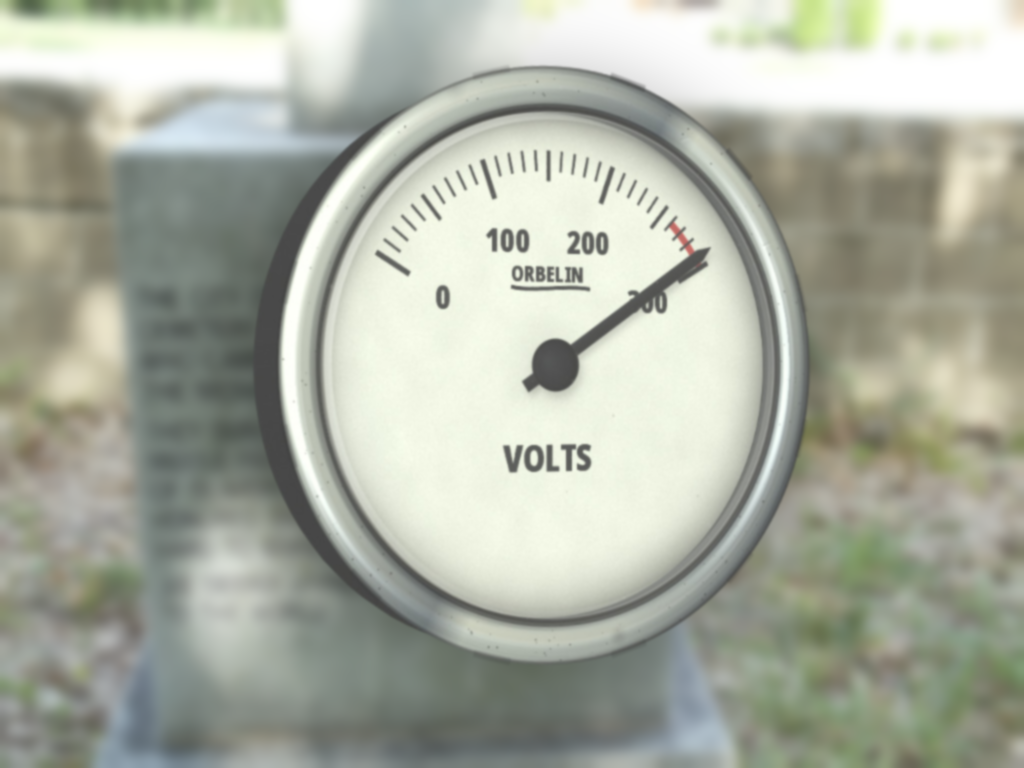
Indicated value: 290V
